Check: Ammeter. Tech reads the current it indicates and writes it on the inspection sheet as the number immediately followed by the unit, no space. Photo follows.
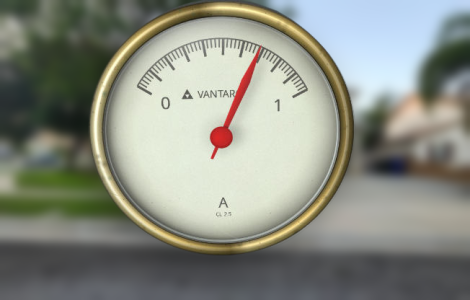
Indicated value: 0.68A
